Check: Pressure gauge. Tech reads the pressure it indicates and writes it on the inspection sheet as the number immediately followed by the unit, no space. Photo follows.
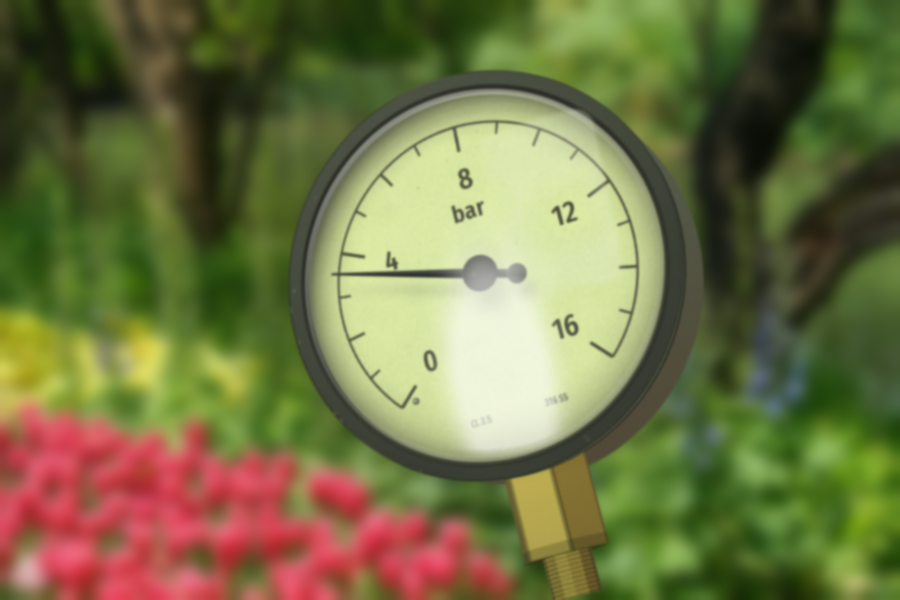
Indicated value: 3.5bar
